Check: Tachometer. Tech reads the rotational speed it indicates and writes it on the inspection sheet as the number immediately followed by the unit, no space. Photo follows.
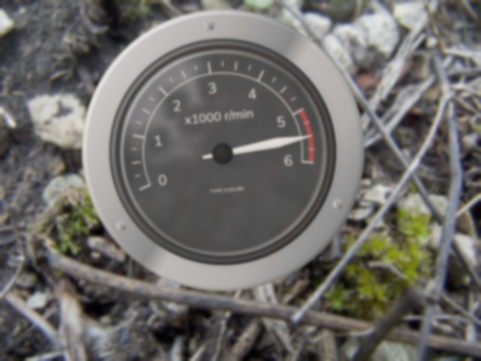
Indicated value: 5500rpm
